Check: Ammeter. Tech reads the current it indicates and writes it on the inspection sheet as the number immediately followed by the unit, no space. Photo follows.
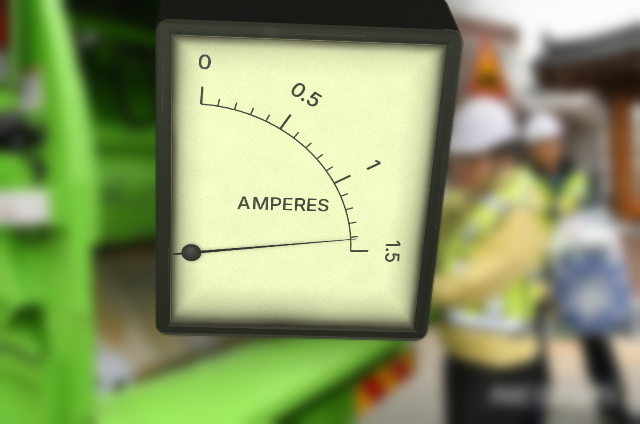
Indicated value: 1.4A
